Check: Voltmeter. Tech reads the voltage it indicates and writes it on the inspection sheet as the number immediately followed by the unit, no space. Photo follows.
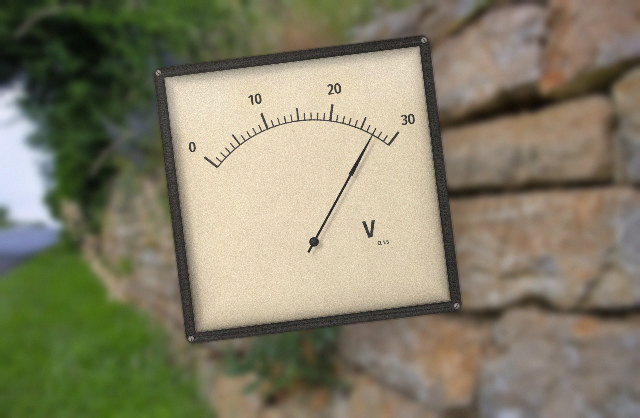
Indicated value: 27V
